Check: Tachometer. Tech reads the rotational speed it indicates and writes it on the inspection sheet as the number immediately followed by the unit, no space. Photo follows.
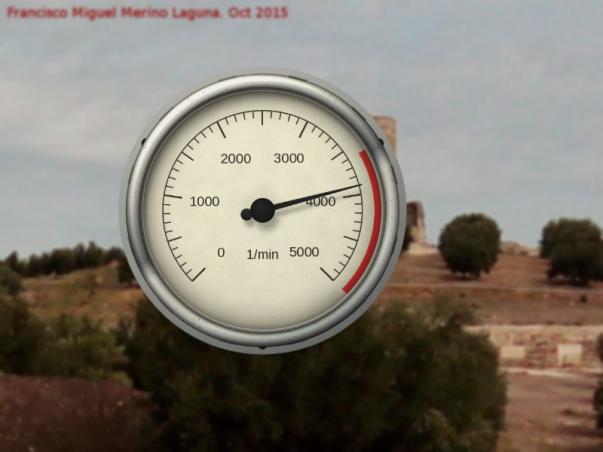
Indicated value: 3900rpm
